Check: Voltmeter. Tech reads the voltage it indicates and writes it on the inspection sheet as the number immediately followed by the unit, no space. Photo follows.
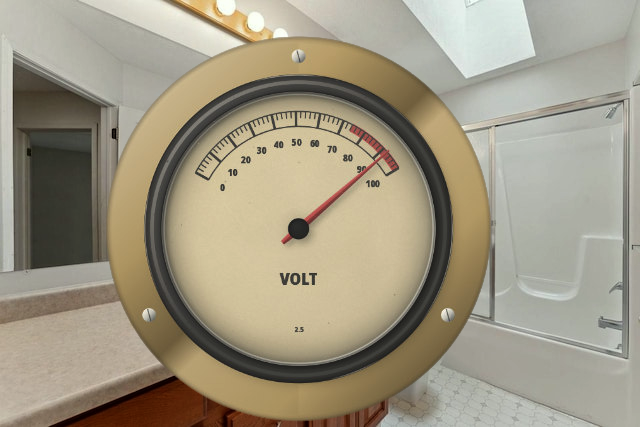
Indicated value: 92V
